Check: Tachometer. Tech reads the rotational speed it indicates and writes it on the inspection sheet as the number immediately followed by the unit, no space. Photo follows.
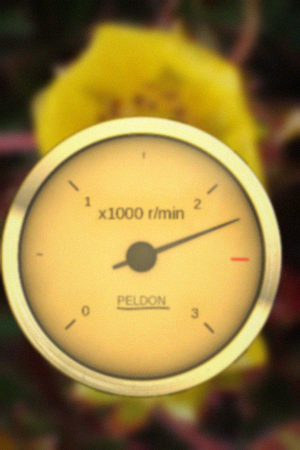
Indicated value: 2250rpm
